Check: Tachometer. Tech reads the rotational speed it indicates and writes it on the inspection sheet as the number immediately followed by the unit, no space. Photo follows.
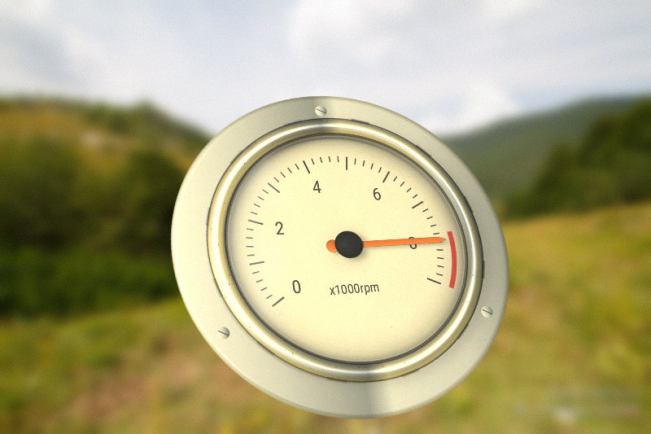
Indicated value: 8000rpm
